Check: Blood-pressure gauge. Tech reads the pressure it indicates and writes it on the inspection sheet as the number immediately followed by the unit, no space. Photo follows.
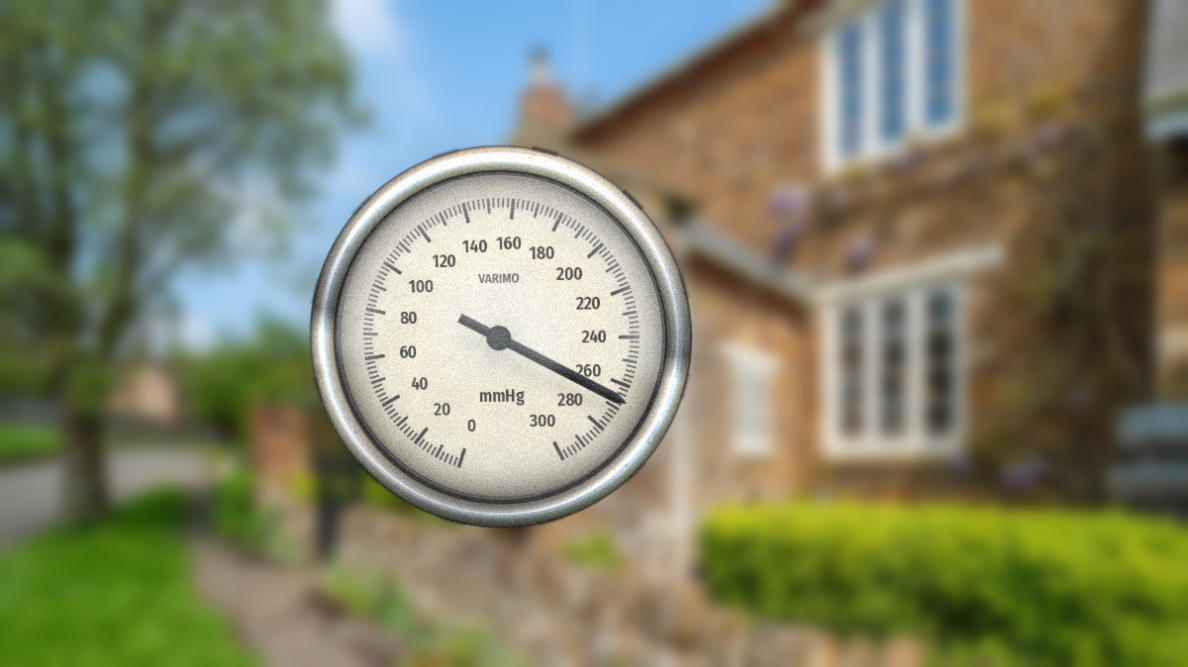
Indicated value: 266mmHg
